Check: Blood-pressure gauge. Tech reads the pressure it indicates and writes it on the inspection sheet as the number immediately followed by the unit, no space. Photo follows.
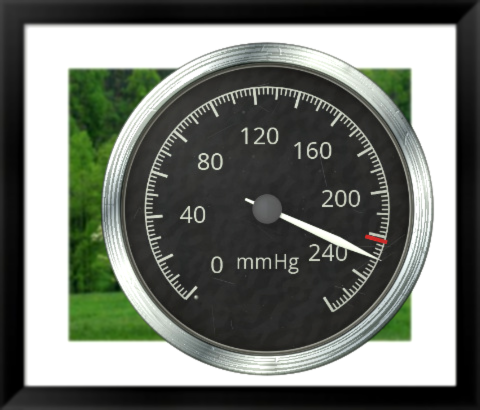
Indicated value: 230mmHg
